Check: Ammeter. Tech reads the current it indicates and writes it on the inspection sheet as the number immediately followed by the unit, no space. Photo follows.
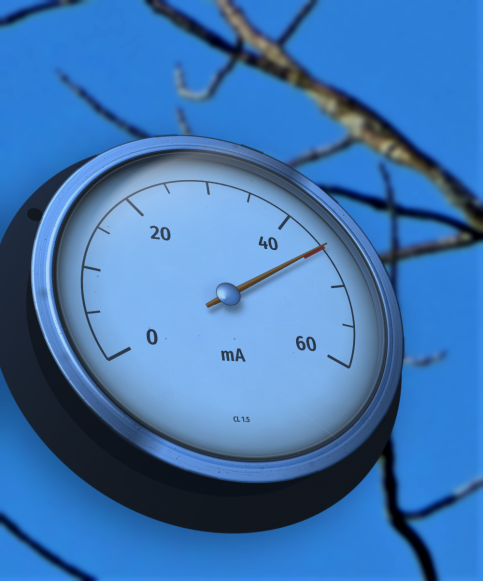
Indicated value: 45mA
